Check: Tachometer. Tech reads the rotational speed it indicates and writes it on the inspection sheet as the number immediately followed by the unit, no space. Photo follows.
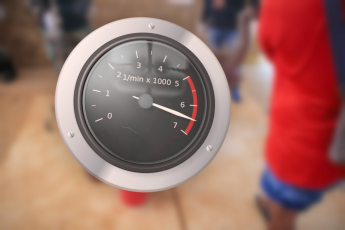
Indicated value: 6500rpm
